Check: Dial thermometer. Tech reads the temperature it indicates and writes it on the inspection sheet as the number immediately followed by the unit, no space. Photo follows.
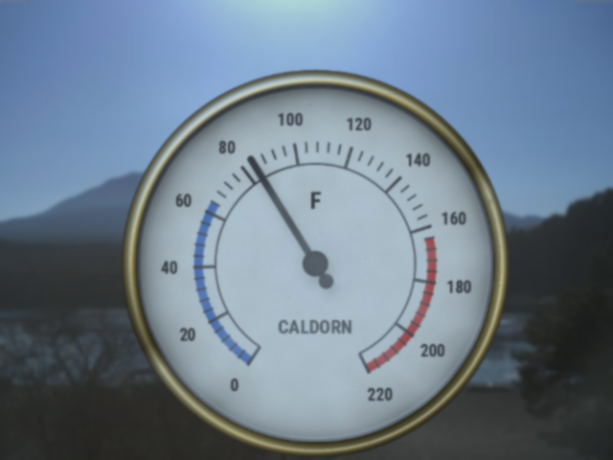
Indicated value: 84°F
